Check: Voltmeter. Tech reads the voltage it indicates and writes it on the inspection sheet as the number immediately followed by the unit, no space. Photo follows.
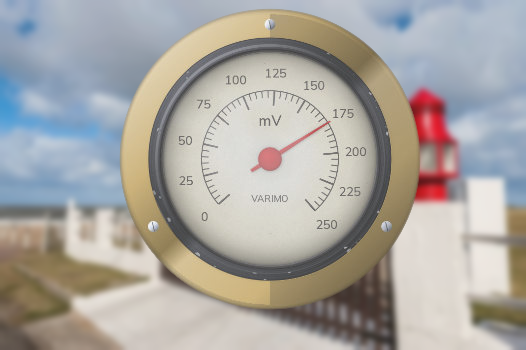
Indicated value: 175mV
